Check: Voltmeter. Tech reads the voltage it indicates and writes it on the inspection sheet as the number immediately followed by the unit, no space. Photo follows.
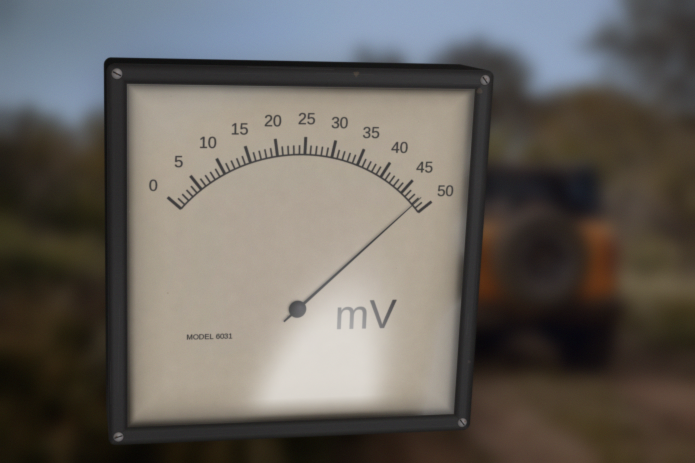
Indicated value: 48mV
